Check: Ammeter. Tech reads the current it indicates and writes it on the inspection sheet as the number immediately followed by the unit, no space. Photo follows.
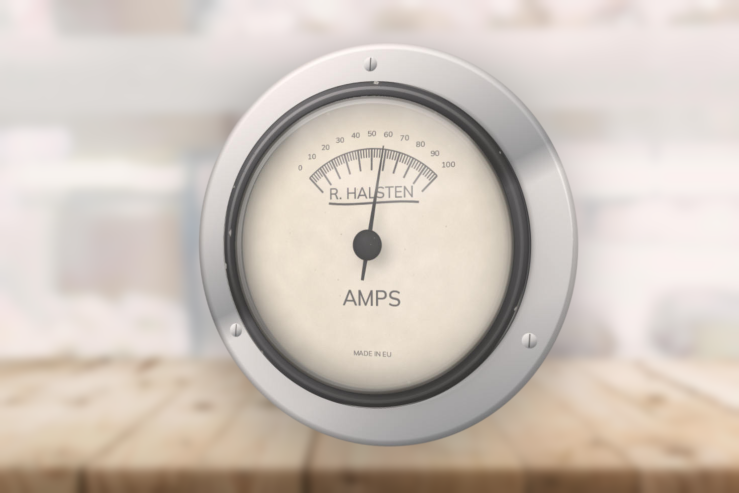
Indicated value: 60A
